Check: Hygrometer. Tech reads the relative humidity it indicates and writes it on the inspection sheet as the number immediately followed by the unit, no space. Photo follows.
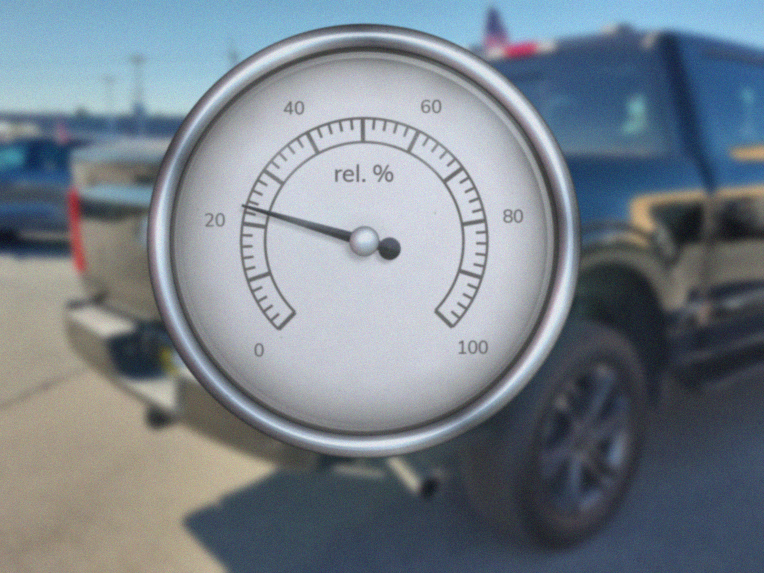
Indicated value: 23%
